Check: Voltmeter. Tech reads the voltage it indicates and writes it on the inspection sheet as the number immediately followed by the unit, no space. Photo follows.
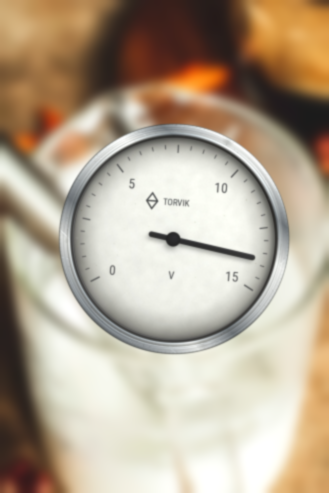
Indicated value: 13.75V
